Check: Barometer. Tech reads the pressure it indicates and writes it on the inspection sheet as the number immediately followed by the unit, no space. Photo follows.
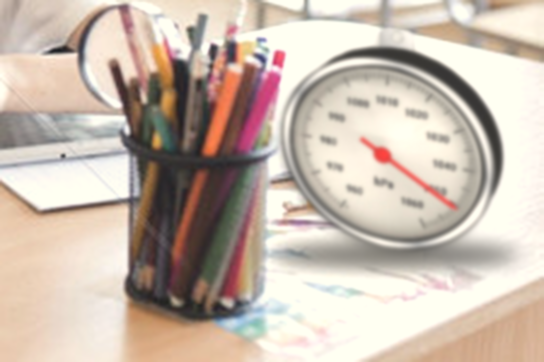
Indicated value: 1050hPa
